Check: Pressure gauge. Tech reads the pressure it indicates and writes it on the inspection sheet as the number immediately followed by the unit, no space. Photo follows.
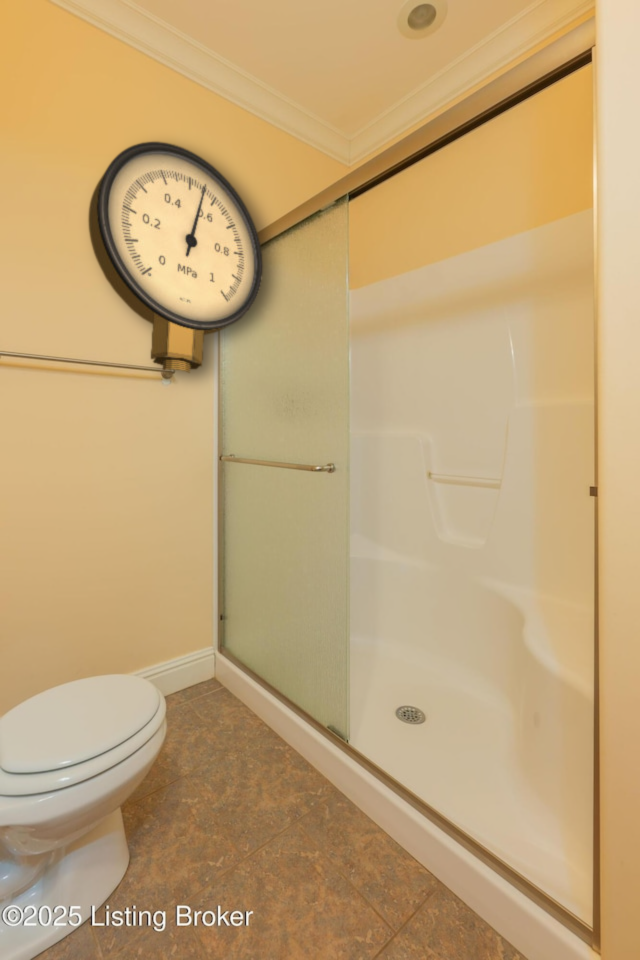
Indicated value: 0.55MPa
